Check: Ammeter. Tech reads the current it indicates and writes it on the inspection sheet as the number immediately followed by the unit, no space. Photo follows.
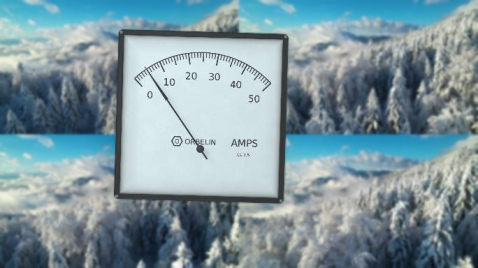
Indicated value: 5A
